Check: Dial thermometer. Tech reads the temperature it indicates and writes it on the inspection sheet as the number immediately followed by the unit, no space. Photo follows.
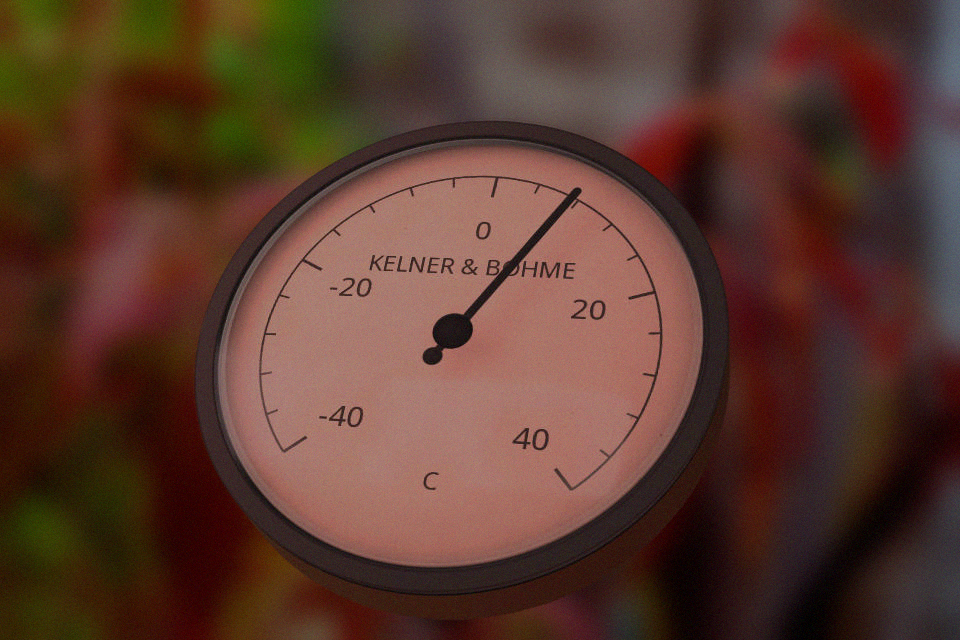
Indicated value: 8°C
